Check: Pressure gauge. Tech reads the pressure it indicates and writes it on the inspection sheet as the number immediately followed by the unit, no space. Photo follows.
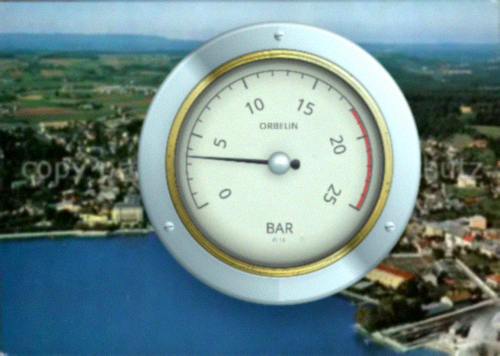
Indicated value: 3.5bar
